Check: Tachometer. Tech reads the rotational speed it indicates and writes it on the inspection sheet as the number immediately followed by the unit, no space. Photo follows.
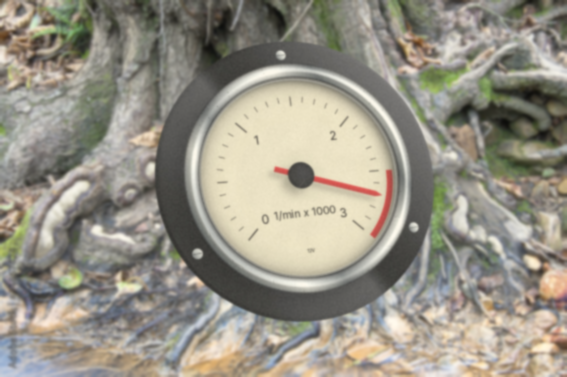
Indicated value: 2700rpm
